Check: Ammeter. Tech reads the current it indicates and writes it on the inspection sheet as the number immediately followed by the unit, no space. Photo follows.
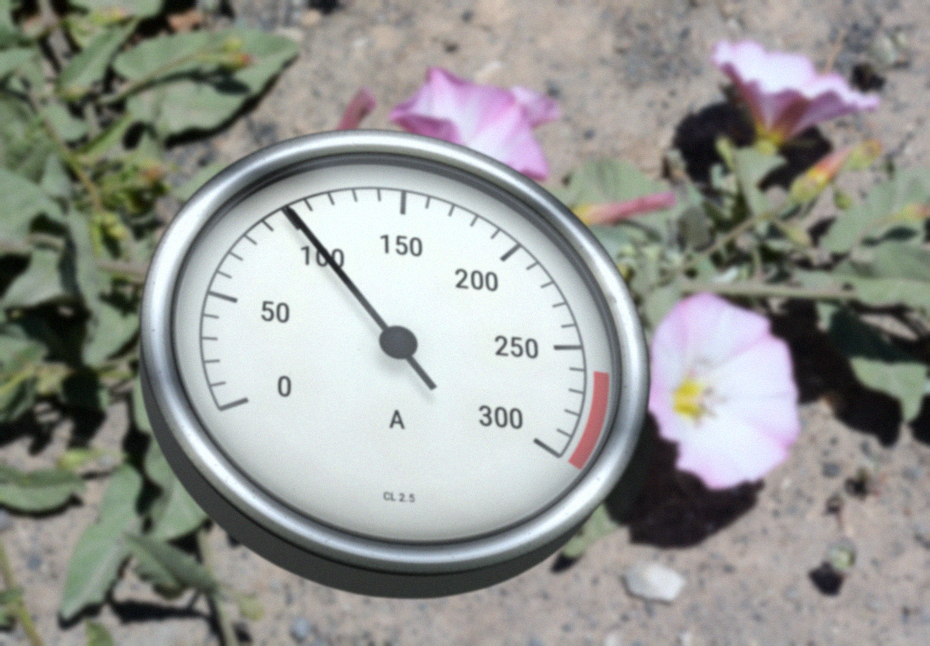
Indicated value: 100A
